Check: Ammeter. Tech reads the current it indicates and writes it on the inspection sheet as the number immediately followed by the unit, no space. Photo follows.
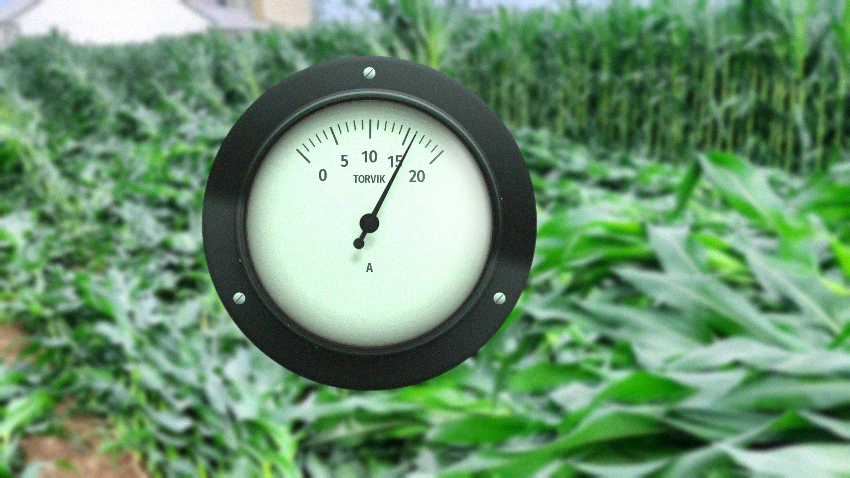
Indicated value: 16A
